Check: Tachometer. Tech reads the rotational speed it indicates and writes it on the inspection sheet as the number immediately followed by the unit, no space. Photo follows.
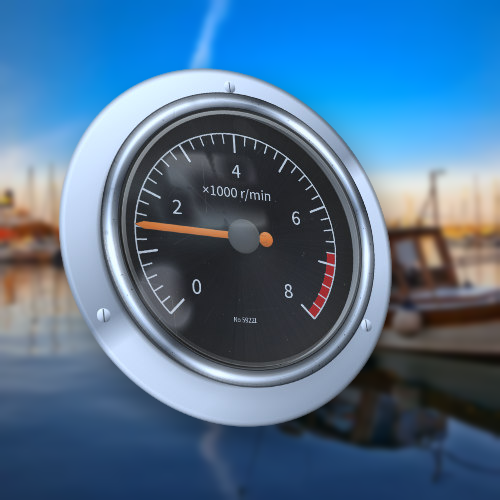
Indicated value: 1400rpm
